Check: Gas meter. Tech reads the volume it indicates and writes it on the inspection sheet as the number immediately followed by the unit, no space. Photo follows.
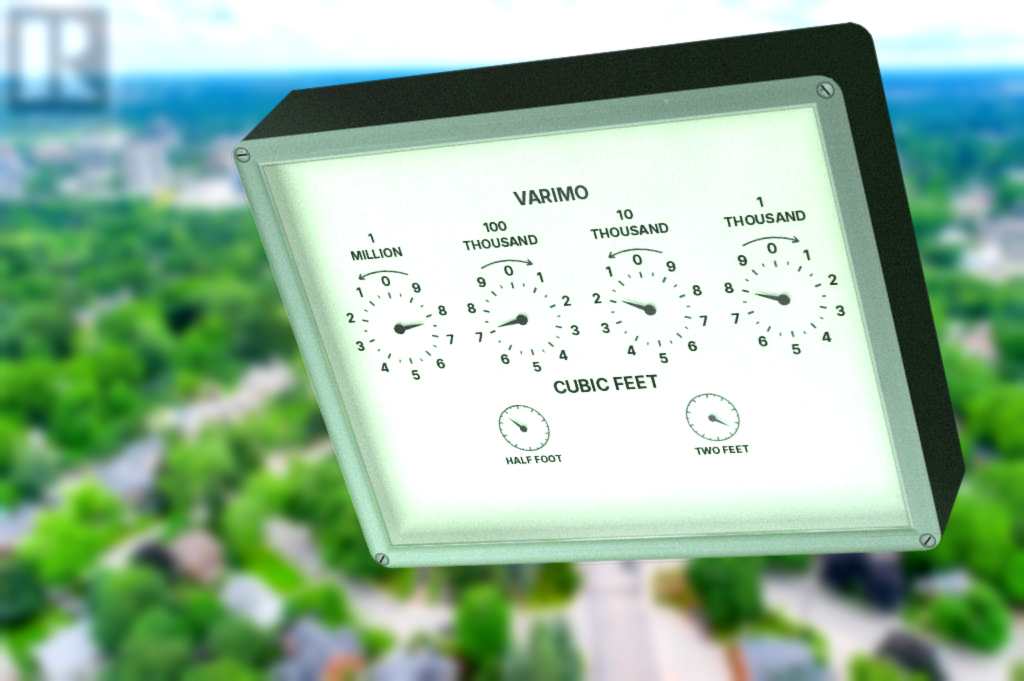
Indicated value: 771800ft³
